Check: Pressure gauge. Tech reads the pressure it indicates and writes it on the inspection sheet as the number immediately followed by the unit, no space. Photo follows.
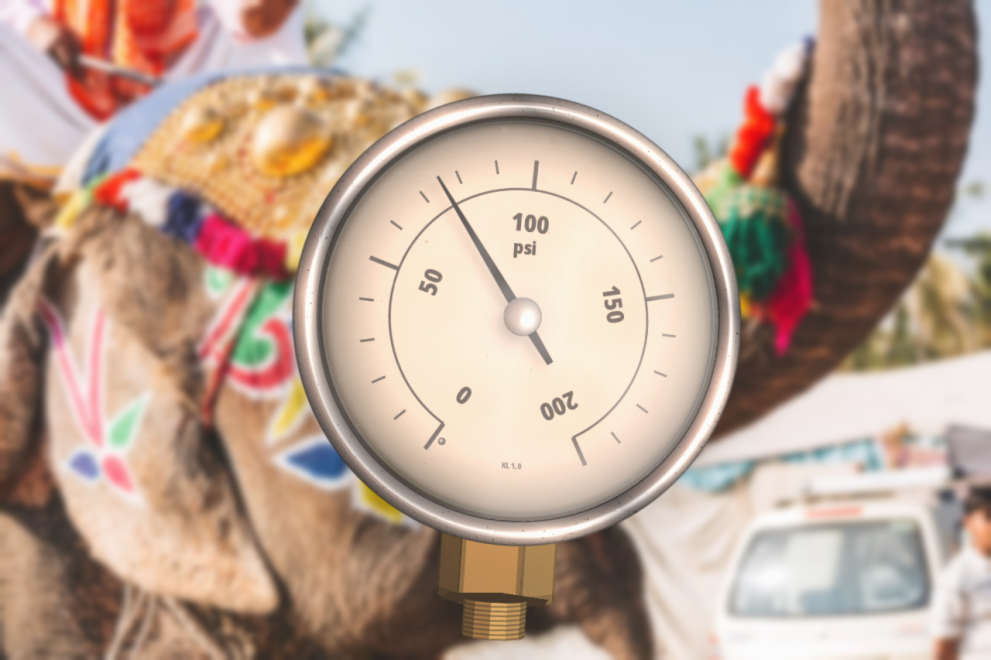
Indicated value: 75psi
